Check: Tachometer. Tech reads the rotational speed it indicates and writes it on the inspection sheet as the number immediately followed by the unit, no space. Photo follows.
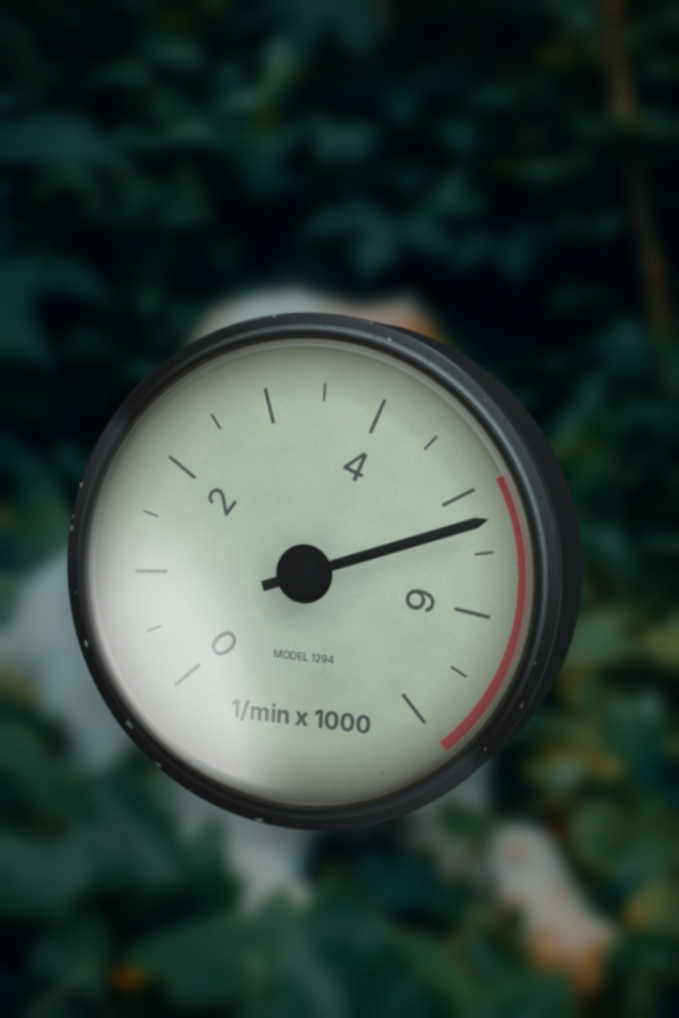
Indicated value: 5250rpm
